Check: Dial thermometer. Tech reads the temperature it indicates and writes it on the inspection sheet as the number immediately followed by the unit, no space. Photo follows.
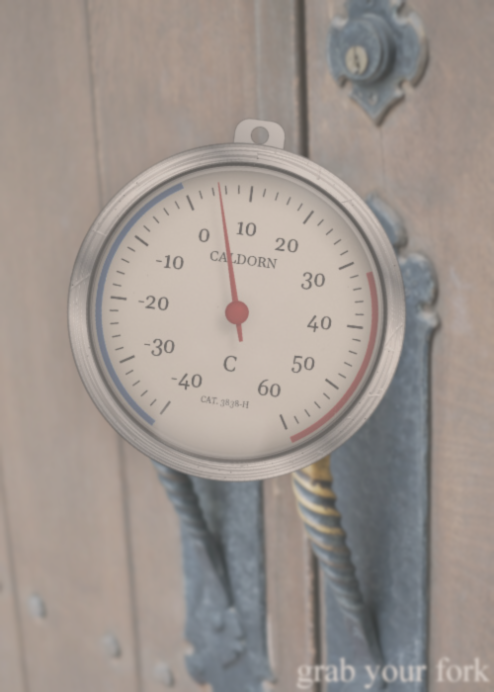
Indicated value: 5°C
